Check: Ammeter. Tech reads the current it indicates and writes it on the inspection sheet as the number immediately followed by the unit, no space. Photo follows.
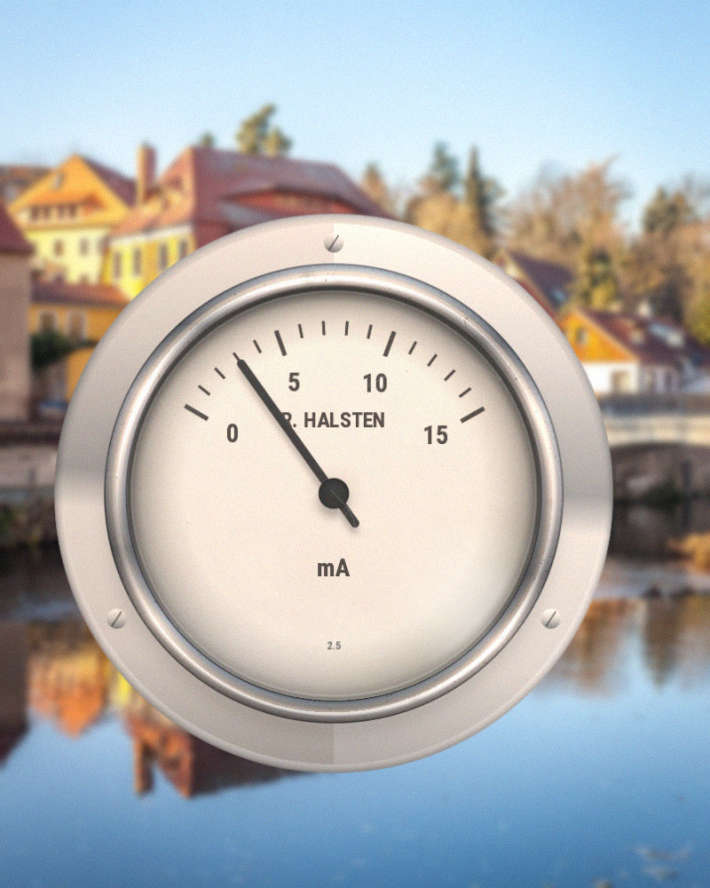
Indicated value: 3mA
